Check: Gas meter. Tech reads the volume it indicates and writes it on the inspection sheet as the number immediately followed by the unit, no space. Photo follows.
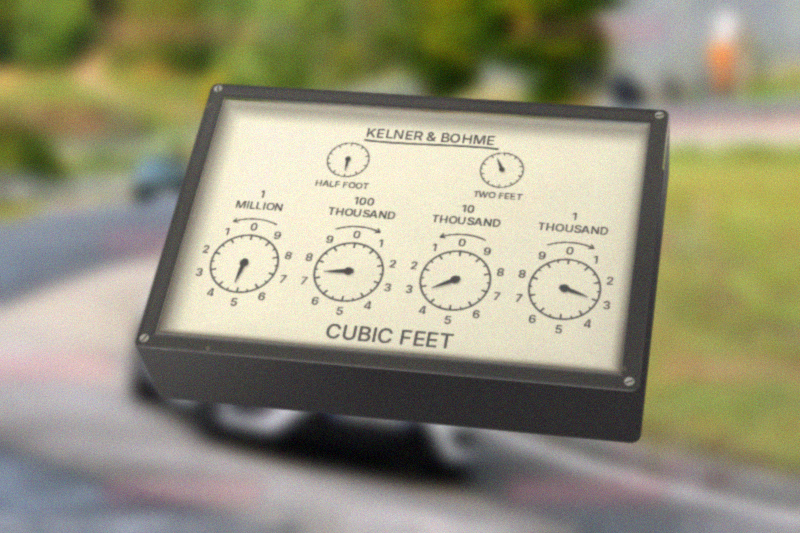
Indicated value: 473300ft³
